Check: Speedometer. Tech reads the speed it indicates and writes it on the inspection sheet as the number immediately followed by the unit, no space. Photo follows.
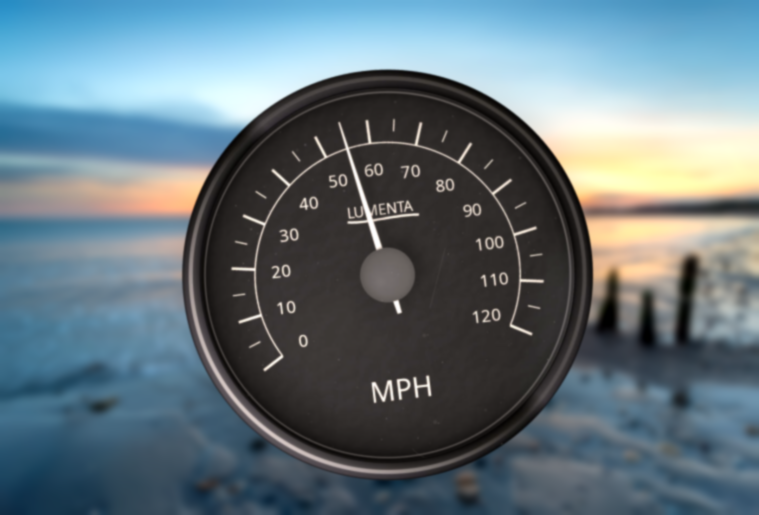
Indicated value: 55mph
